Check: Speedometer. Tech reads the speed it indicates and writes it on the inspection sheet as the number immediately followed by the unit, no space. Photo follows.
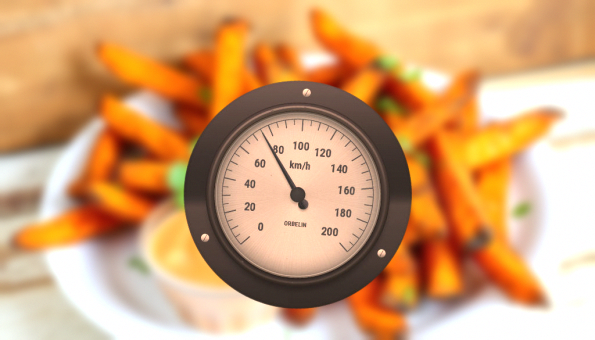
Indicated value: 75km/h
